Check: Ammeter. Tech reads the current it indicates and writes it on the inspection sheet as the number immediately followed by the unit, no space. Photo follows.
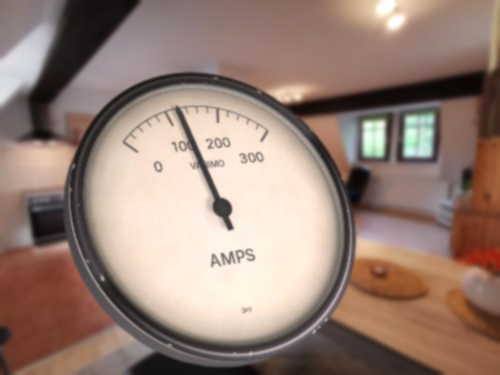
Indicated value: 120A
